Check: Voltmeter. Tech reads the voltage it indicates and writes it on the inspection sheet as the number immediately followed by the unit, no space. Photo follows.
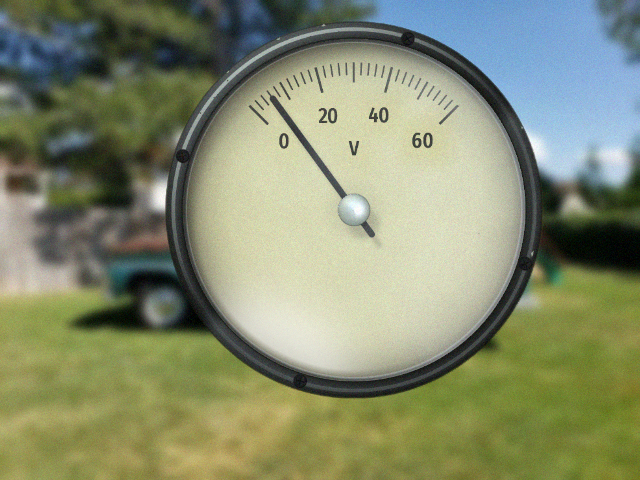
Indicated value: 6V
